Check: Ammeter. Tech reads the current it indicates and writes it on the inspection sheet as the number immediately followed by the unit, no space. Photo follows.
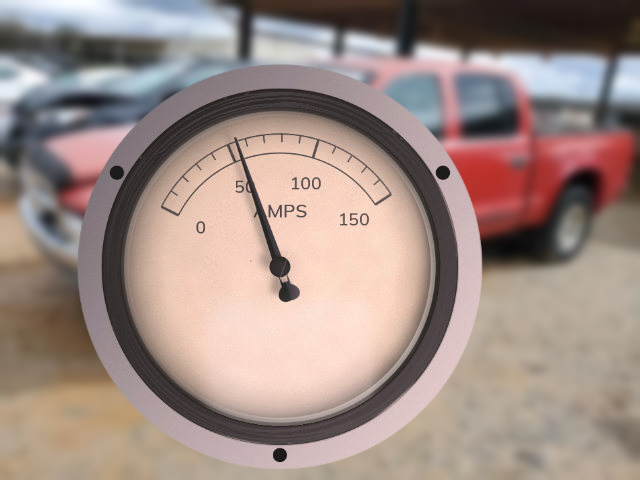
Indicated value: 55A
